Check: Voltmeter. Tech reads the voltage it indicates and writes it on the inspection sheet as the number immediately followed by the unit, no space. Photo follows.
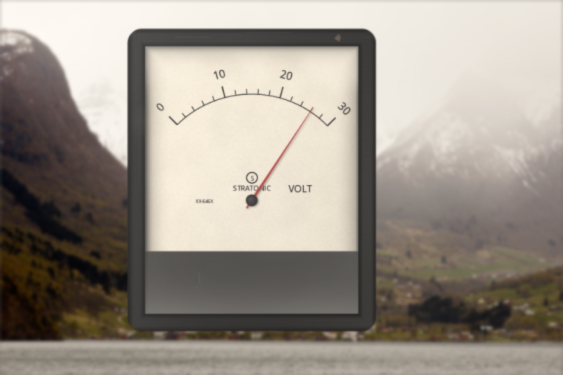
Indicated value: 26V
